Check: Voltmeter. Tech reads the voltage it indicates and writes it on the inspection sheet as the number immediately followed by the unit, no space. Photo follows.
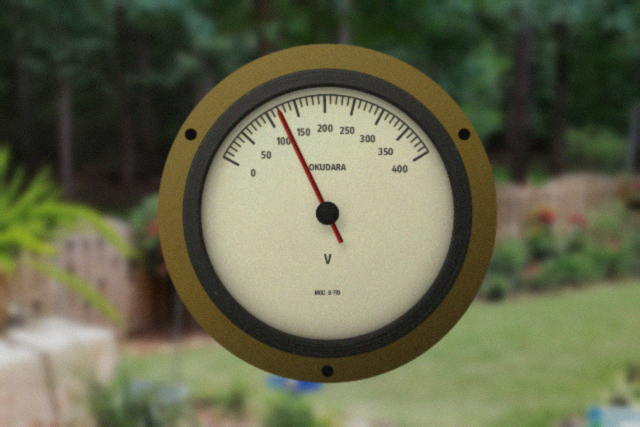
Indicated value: 120V
